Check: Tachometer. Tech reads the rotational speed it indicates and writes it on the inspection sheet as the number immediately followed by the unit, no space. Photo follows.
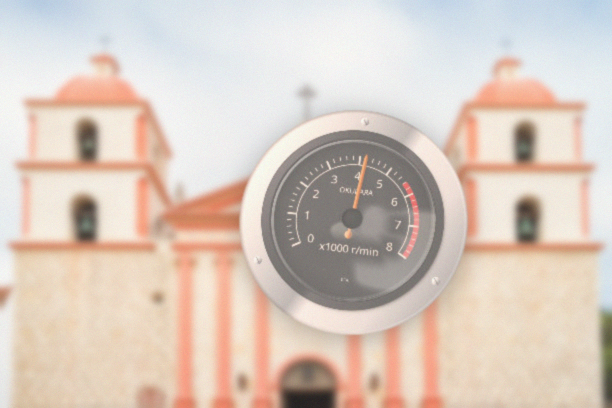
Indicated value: 4200rpm
